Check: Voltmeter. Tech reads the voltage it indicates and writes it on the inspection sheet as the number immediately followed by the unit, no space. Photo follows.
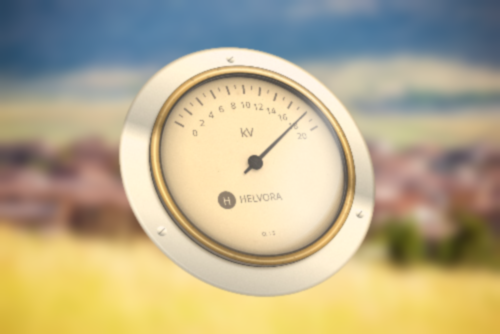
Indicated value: 18kV
